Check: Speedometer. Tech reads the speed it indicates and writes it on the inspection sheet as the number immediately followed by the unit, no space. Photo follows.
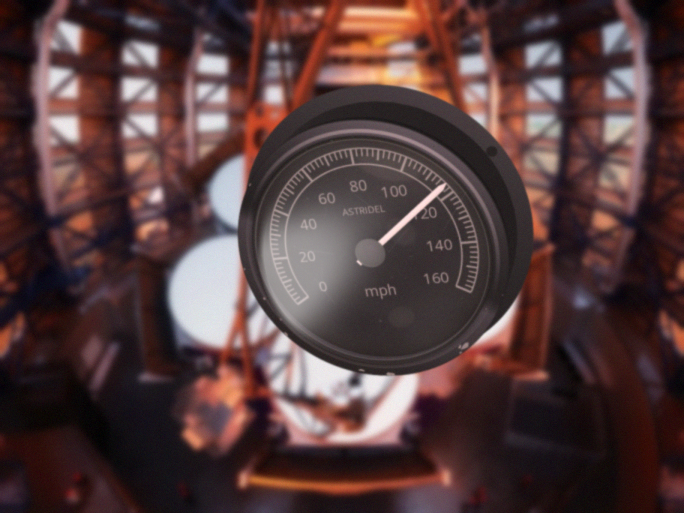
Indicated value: 116mph
